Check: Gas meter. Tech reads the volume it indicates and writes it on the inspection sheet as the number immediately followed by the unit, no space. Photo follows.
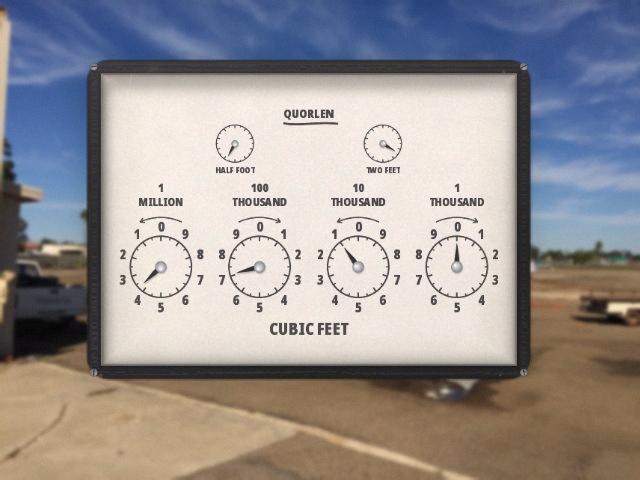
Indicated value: 371000ft³
